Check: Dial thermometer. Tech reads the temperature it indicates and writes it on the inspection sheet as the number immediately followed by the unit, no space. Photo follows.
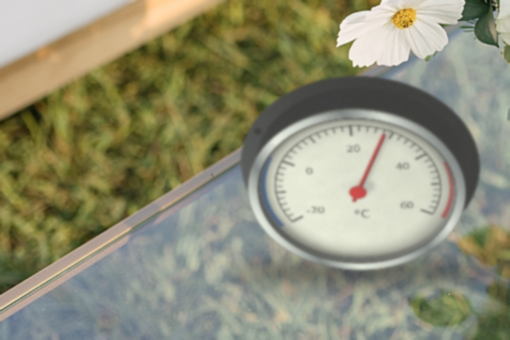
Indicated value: 28°C
